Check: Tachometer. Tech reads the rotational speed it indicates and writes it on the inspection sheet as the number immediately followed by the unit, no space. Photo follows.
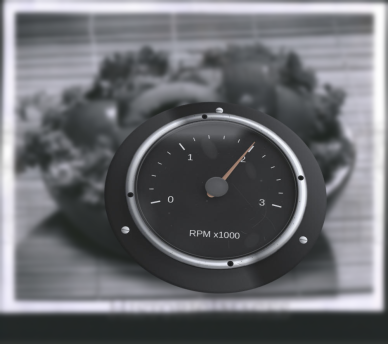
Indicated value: 2000rpm
